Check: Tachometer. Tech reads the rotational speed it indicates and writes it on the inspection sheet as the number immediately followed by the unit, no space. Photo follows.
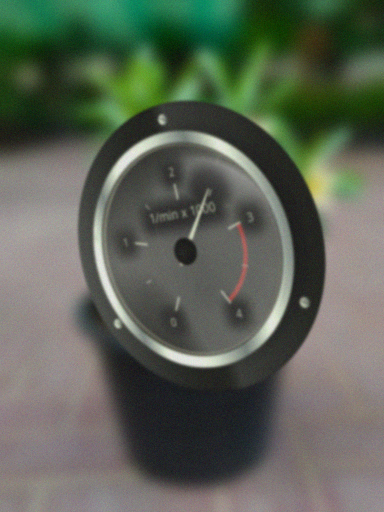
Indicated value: 2500rpm
